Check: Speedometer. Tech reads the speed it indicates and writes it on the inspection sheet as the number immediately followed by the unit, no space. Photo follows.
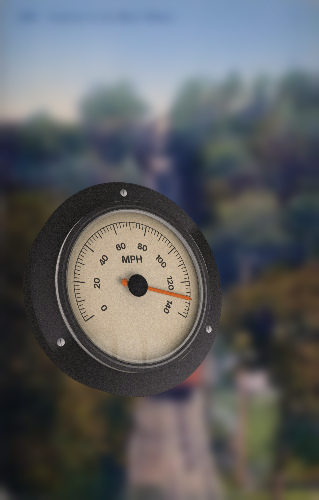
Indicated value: 130mph
